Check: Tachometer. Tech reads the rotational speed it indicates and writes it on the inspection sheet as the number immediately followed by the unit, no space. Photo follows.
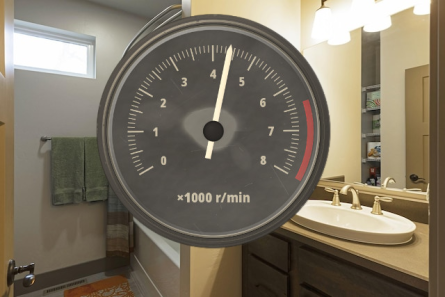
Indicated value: 4400rpm
